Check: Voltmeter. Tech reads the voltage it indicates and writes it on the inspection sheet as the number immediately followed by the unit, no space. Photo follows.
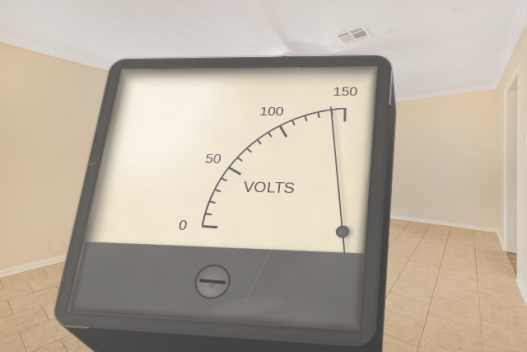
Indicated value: 140V
